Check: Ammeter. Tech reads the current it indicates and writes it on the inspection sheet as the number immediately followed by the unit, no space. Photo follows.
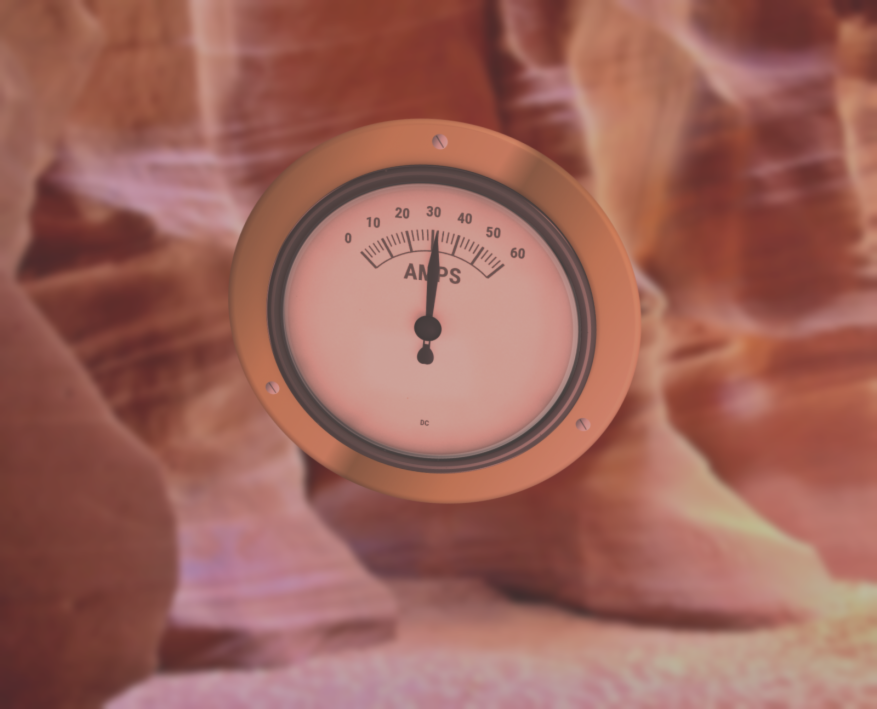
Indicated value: 32A
